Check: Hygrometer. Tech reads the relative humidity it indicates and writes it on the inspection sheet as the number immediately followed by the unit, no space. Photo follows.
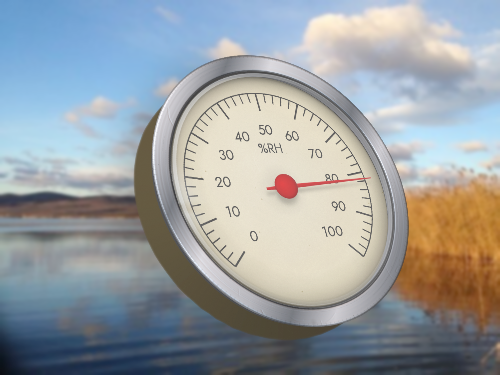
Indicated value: 82%
